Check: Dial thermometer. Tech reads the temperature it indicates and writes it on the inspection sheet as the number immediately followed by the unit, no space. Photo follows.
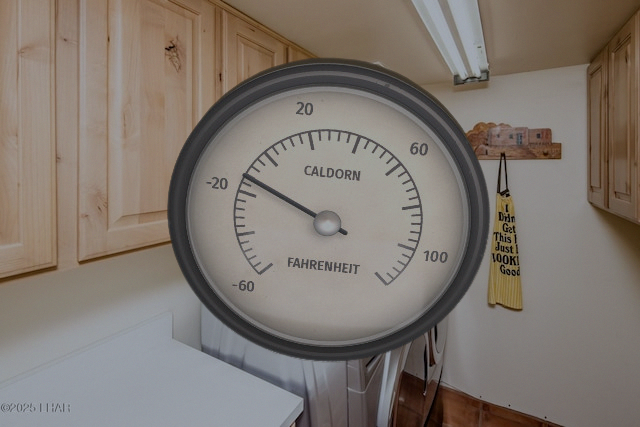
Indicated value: -12°F
